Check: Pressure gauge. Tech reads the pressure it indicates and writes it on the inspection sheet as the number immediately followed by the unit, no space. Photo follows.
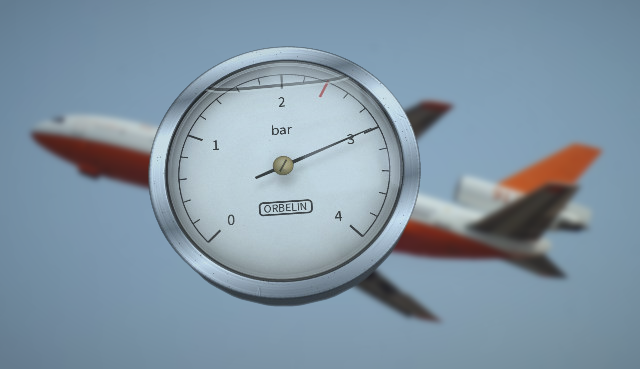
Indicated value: 3bar
